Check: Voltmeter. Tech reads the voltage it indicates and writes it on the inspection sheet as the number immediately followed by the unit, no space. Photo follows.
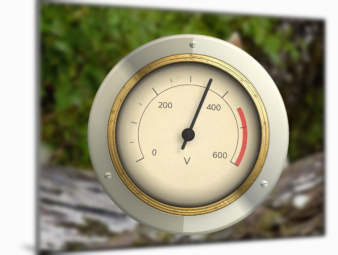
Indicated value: 350V
